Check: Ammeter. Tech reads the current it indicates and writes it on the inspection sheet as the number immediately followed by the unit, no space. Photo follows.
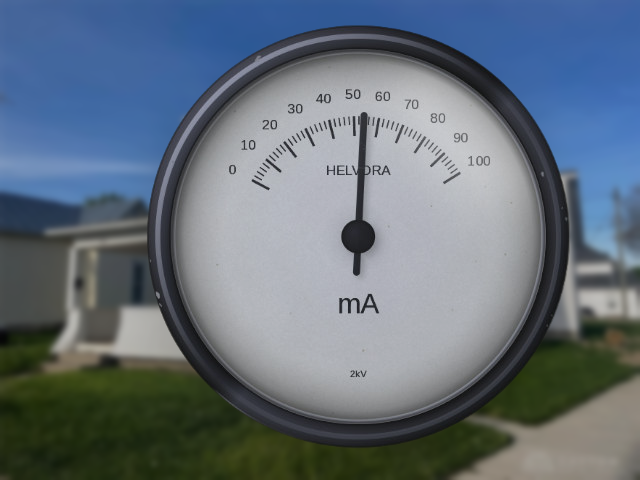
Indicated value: 54mA
